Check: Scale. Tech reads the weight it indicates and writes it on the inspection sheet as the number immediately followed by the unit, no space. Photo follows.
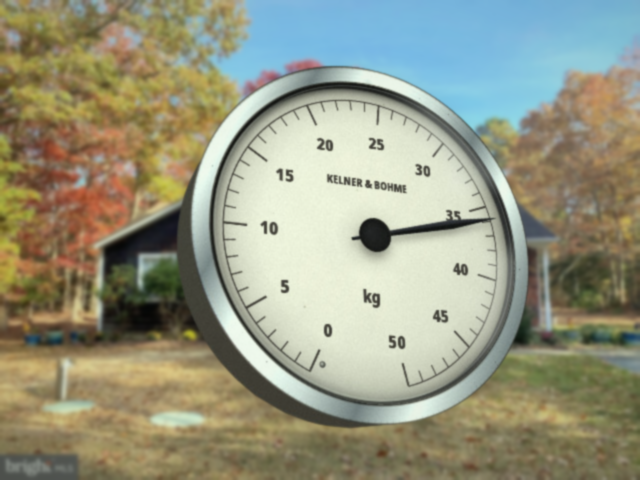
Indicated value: 36kg
